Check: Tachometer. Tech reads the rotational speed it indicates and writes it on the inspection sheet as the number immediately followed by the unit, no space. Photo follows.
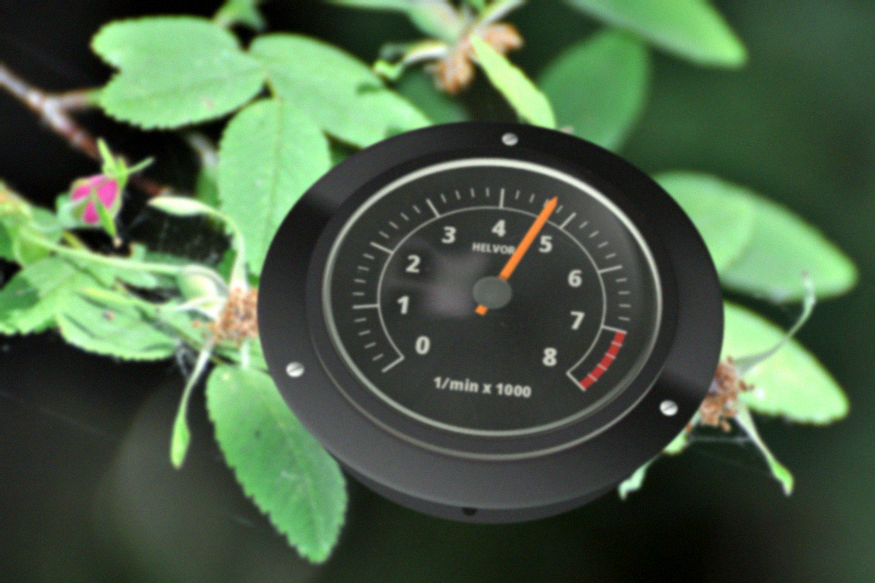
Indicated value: 4700rpm
